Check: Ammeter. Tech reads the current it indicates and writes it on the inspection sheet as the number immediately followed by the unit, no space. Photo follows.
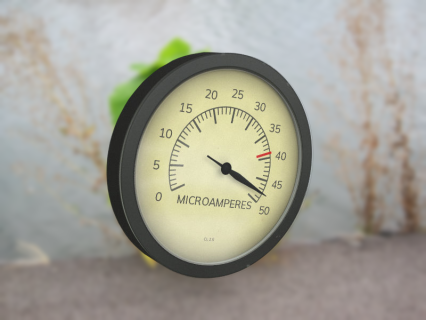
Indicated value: 48µA
